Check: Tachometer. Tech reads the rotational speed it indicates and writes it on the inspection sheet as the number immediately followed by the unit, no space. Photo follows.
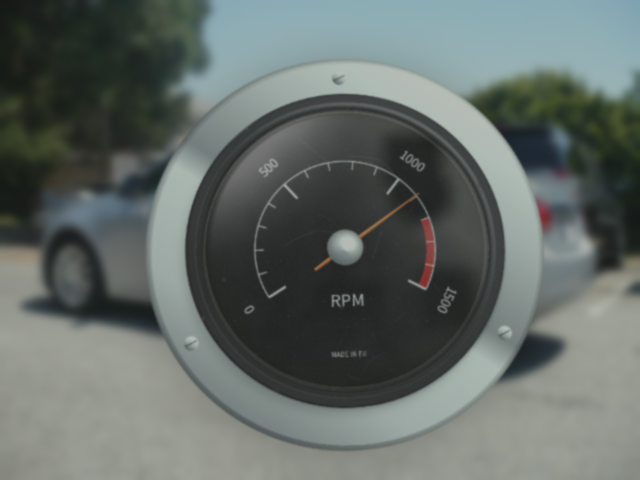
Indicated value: 1100rpm
